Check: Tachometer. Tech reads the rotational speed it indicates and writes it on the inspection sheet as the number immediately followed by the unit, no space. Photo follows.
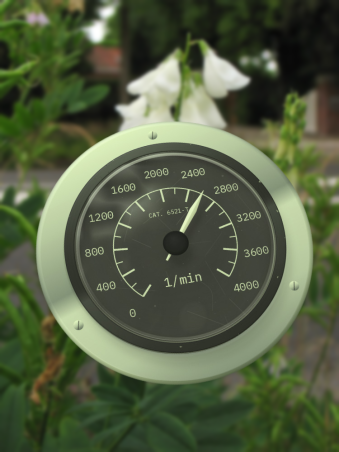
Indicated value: 2600rpm
